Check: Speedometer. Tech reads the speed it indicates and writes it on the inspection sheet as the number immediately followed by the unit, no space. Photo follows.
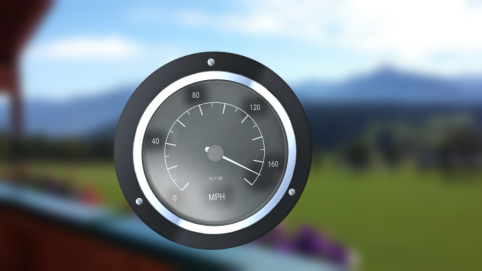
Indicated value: 170mph
